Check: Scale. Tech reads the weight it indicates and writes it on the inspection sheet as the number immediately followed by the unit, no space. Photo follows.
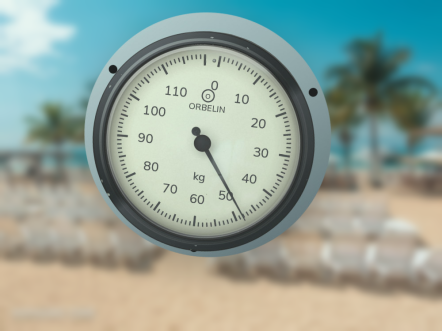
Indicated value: 48kg
